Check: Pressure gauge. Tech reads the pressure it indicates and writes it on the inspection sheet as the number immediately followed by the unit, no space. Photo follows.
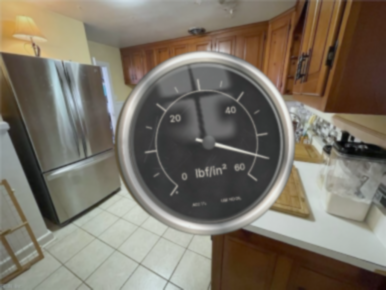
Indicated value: 55psi
